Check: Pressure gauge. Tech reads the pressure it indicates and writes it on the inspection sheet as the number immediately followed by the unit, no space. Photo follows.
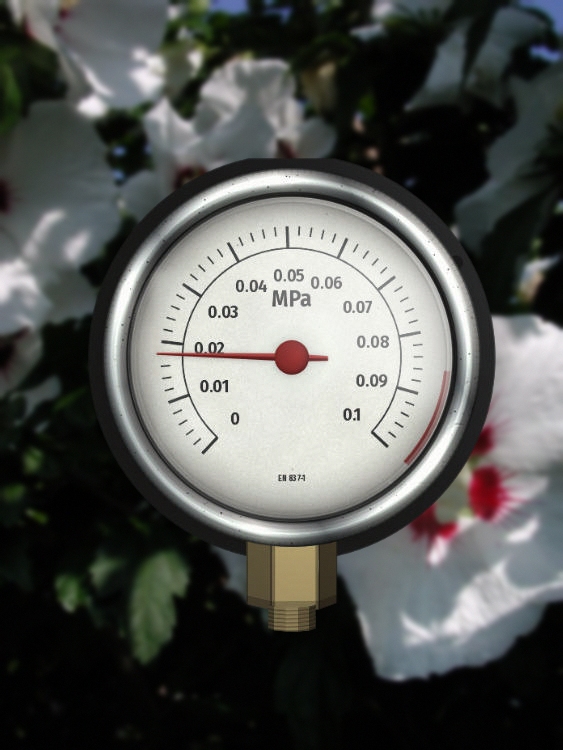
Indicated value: 0.018MPa
